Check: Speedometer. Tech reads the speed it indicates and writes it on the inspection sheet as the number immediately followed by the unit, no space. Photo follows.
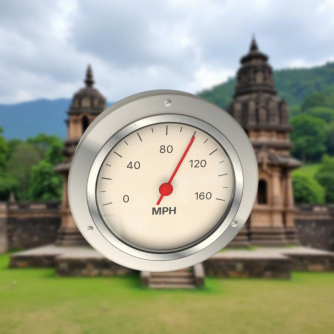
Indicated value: 100mph
